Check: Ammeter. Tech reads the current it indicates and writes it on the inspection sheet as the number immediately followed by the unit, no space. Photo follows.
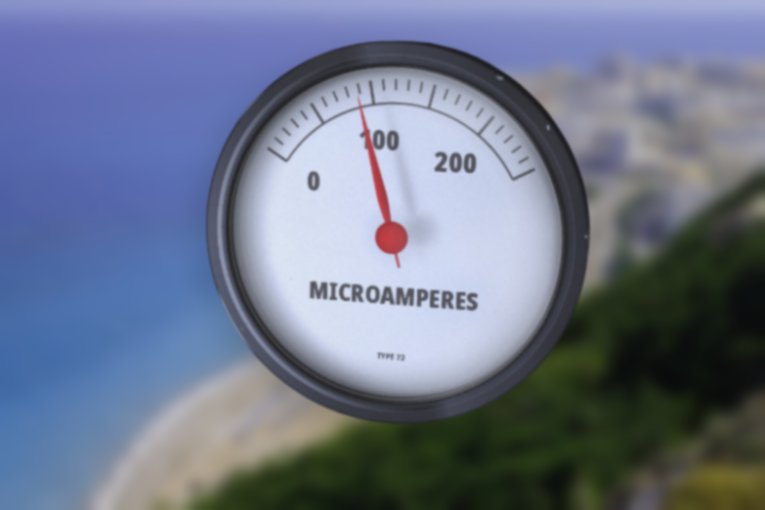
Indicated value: 90µA
